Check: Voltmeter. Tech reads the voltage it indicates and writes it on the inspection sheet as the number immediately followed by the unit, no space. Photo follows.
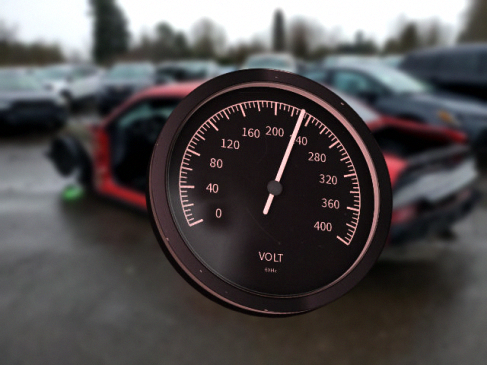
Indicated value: 230V
